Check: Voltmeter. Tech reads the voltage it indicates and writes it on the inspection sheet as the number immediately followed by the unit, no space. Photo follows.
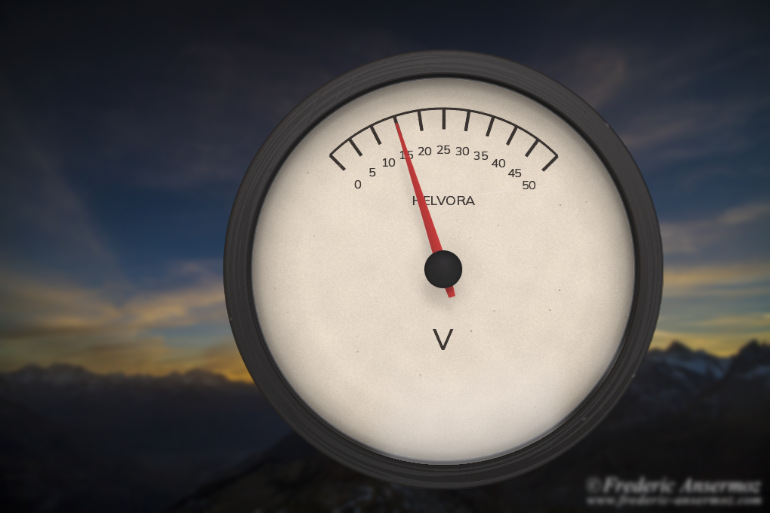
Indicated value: 15V
